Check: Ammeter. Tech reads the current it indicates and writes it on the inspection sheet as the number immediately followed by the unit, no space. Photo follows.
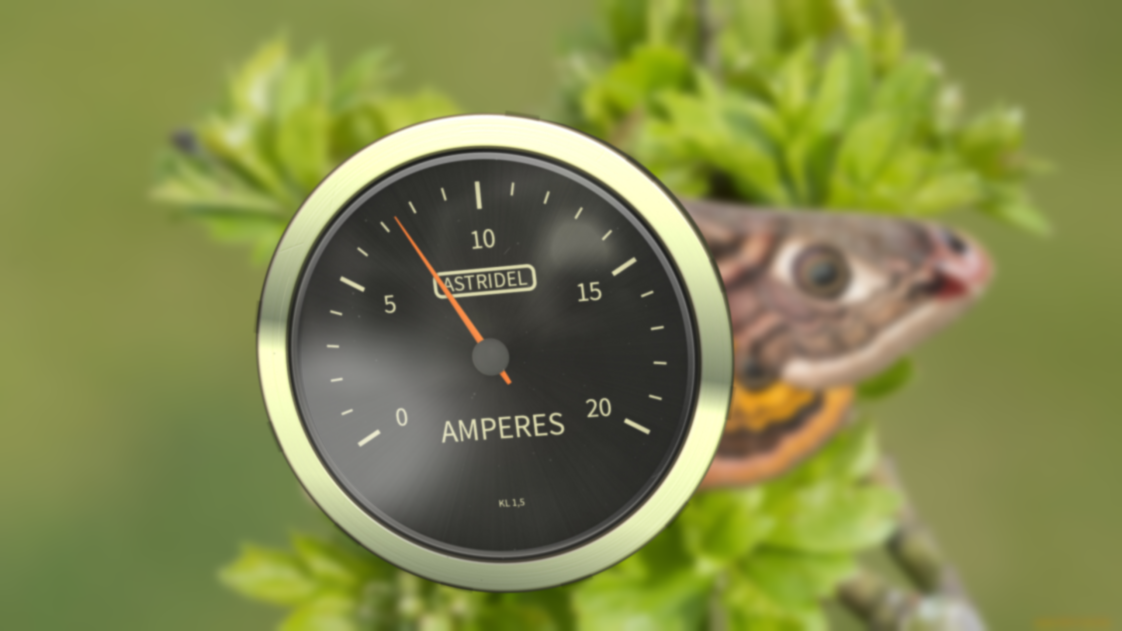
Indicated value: 7.5A
